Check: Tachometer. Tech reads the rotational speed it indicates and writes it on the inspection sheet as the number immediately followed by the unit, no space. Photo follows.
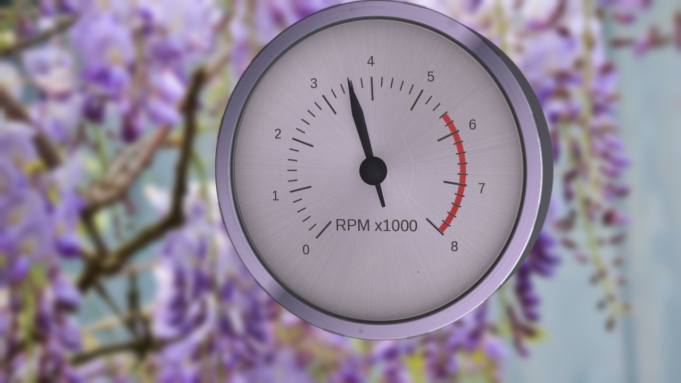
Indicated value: 3600rpm
